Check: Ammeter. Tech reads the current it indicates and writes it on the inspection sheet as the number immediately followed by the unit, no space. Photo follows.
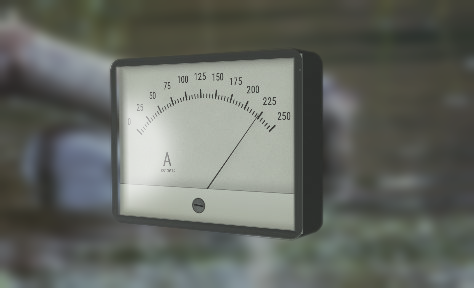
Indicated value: 225A
